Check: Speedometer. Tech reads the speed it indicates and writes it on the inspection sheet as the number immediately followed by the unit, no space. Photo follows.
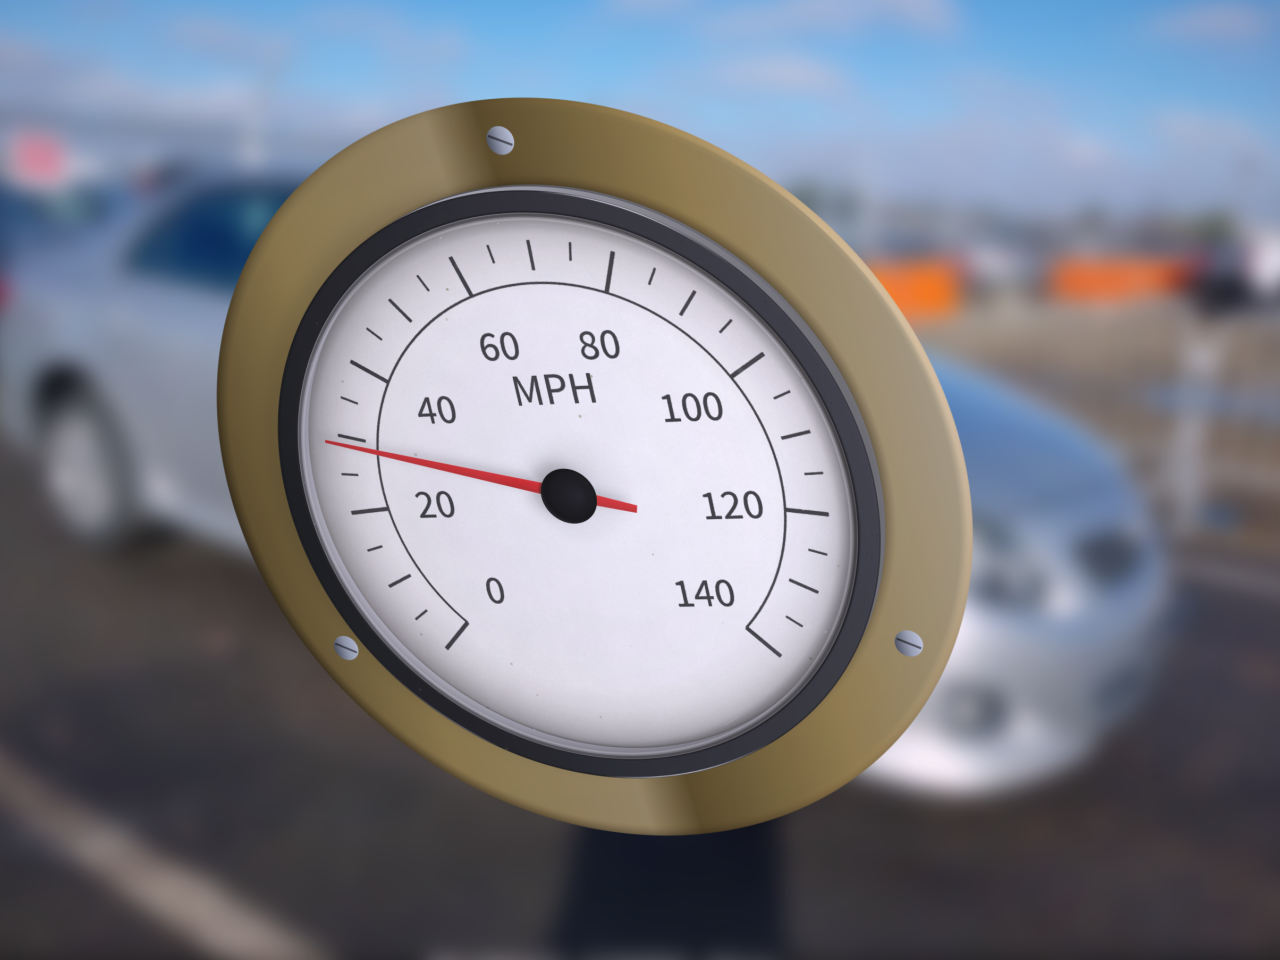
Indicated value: 30mph
